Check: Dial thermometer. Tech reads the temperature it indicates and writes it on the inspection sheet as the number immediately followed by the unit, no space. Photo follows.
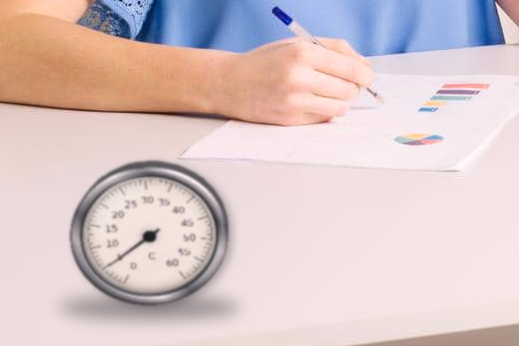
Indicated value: 5°C
